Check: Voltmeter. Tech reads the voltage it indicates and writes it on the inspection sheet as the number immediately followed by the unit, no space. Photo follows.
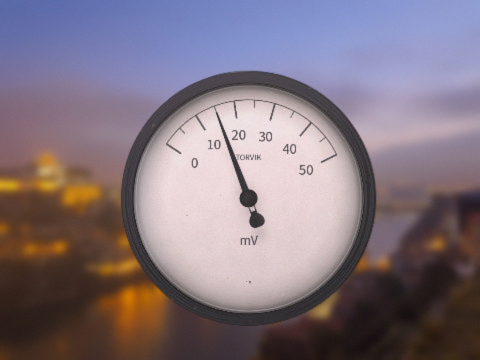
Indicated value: 15mV
